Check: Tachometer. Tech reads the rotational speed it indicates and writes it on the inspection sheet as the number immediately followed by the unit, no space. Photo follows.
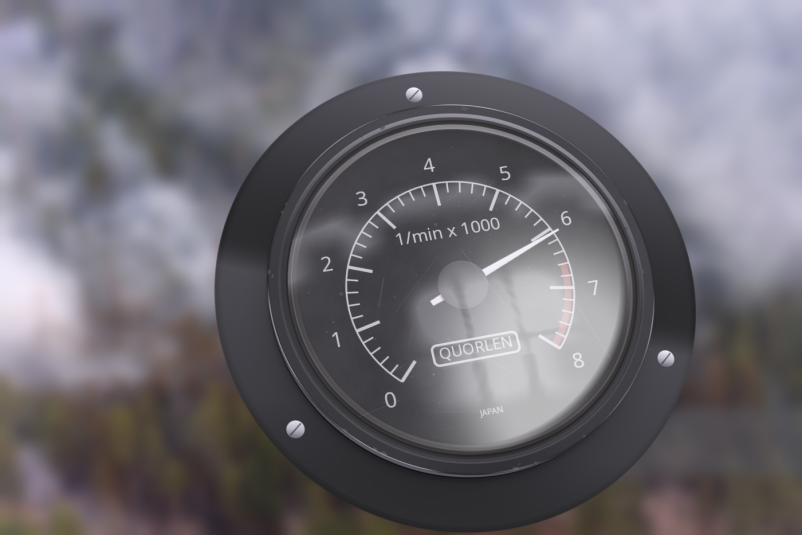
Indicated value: 6100rpm
